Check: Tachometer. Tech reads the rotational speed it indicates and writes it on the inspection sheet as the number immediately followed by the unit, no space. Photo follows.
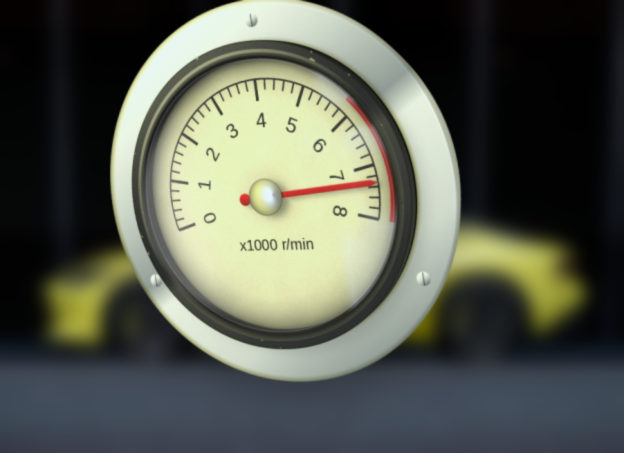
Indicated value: 7300rpm
